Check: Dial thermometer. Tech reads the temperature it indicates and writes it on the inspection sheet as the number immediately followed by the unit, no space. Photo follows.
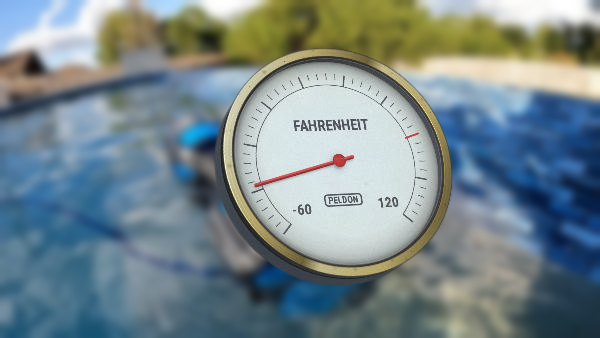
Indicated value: -38°F
